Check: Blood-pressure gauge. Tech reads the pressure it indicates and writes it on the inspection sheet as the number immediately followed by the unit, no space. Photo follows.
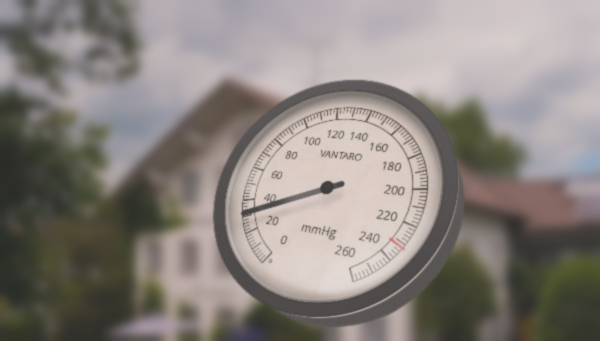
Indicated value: 30mmHg
